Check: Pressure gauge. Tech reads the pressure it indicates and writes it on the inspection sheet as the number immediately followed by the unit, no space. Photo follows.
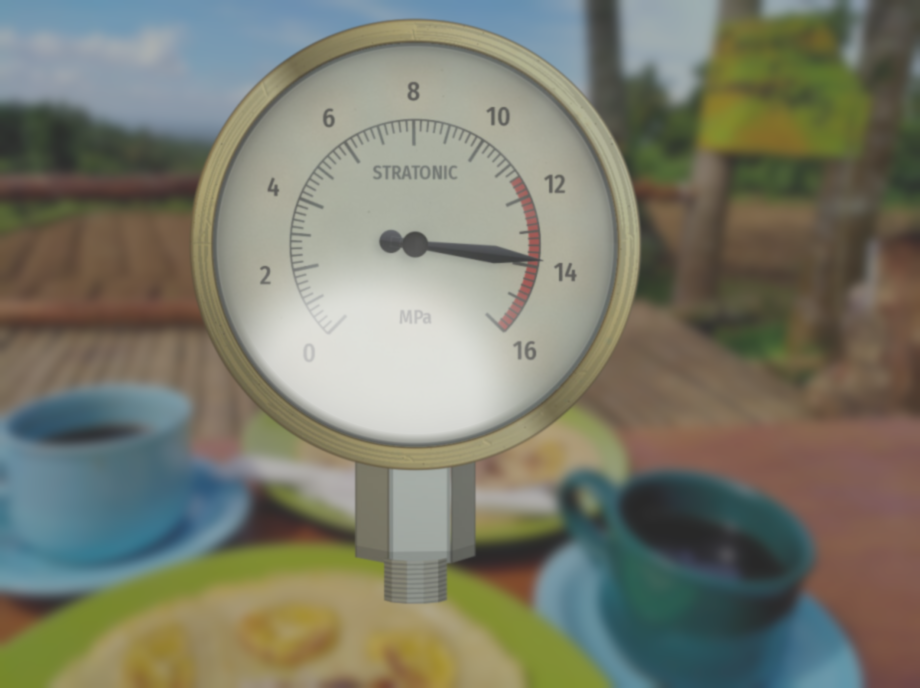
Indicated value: 13.8MPa
